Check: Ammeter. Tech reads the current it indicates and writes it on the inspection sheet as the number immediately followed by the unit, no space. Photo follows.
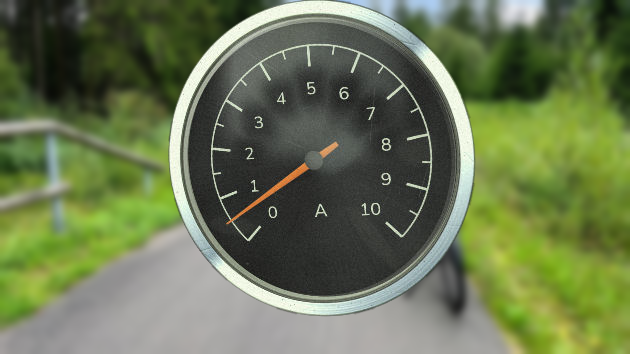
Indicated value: 0.5A
